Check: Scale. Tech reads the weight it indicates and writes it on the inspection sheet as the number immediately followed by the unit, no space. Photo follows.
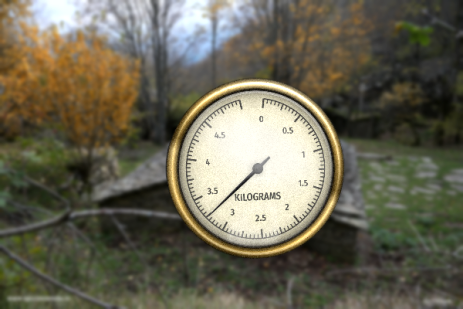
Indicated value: 3.25kg
